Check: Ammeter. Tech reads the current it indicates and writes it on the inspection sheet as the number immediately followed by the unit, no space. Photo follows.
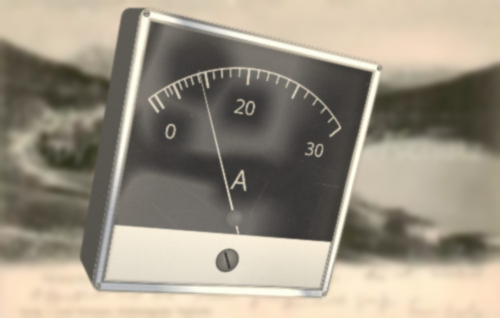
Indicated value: 14A
